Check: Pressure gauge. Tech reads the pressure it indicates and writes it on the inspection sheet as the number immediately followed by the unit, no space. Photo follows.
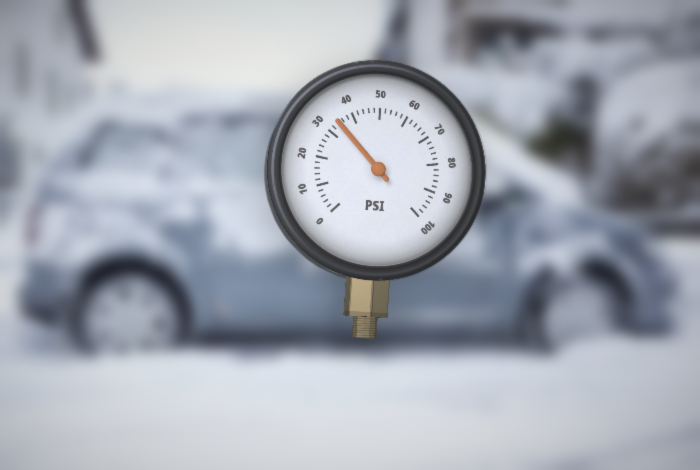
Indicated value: 34psi
